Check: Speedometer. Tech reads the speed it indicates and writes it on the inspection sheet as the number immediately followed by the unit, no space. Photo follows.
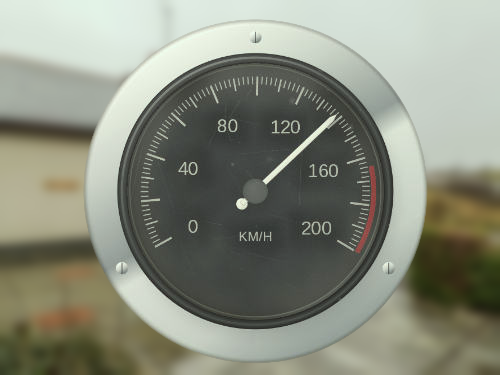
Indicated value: 138km/h
